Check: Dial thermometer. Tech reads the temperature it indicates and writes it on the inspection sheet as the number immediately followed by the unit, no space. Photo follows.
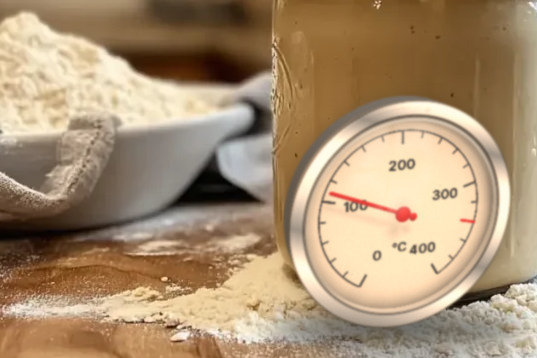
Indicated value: 110°C
